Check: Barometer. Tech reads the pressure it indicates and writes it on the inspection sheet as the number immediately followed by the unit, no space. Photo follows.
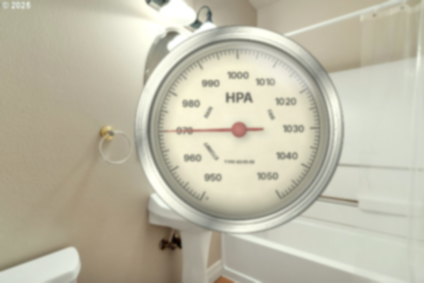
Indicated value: 970hPa
